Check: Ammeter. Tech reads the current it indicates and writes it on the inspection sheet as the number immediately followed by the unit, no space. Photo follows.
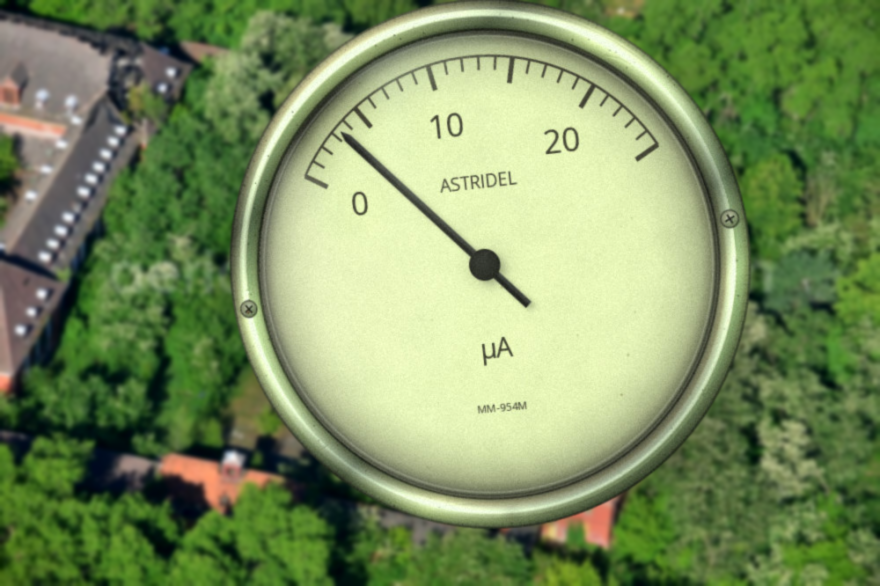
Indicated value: 3.5µA
